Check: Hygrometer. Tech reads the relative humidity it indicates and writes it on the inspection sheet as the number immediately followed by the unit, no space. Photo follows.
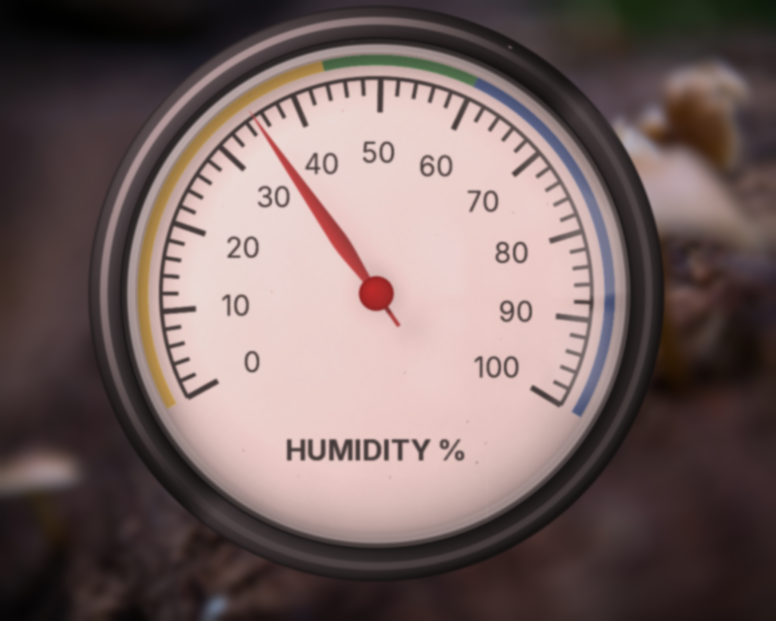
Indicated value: 35%
